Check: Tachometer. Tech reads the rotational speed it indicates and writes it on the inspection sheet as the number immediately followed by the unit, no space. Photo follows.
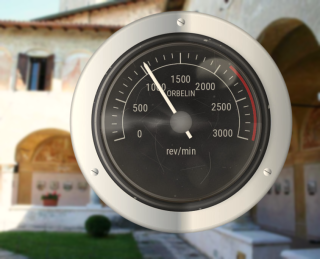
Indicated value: 1050rpm
